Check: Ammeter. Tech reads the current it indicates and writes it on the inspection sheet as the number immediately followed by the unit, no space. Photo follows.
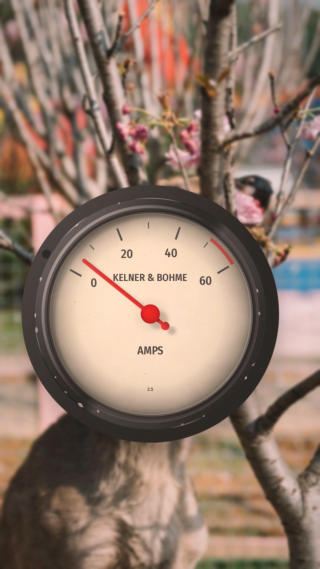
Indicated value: 5A
